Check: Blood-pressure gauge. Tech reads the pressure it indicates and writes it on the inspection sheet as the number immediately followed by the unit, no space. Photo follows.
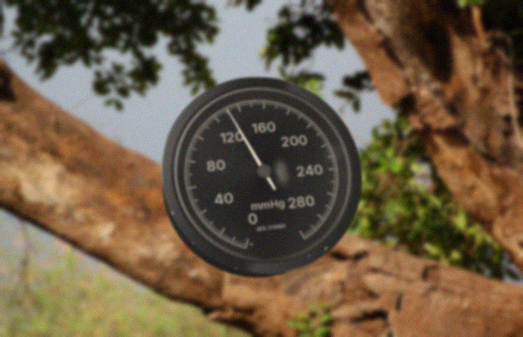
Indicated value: 130mmHg
